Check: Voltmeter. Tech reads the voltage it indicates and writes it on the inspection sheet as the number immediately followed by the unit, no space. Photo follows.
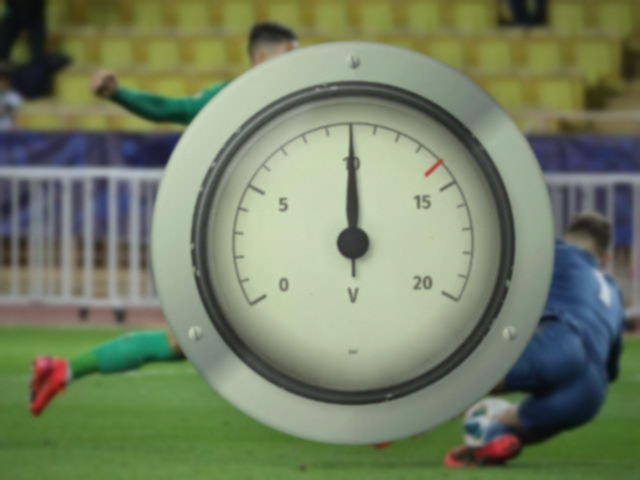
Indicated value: 10V
